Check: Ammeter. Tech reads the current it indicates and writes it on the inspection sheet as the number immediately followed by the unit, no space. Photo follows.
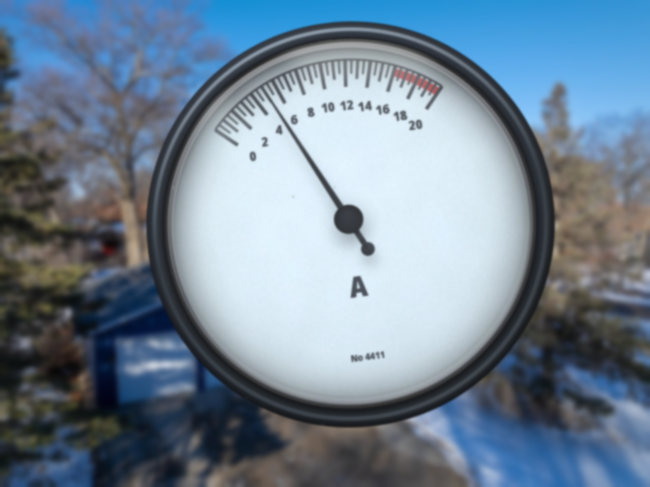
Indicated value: 5A
